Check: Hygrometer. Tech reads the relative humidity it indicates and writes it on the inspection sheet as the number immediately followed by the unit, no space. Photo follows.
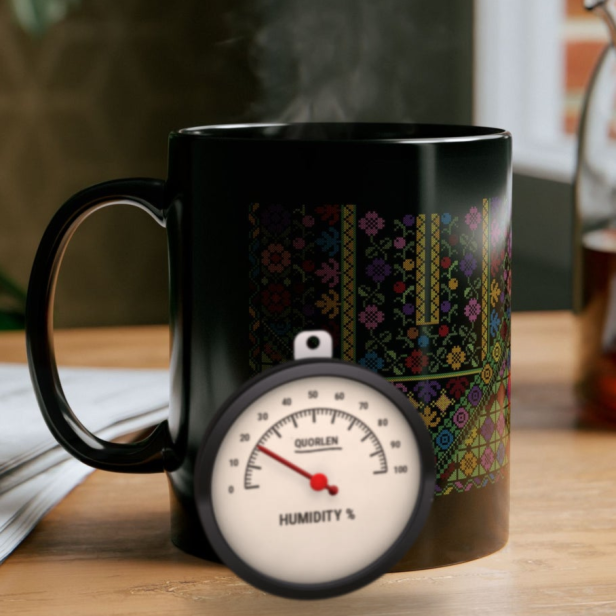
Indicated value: 20%
